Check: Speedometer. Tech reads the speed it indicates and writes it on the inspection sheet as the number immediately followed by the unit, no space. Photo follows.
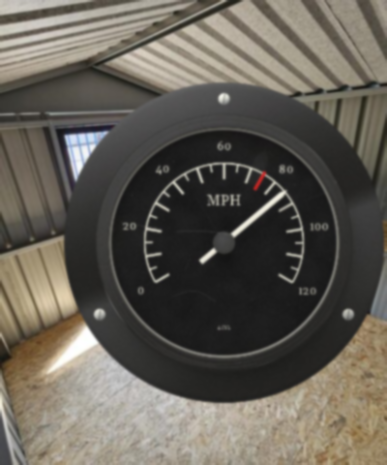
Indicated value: 85mph
